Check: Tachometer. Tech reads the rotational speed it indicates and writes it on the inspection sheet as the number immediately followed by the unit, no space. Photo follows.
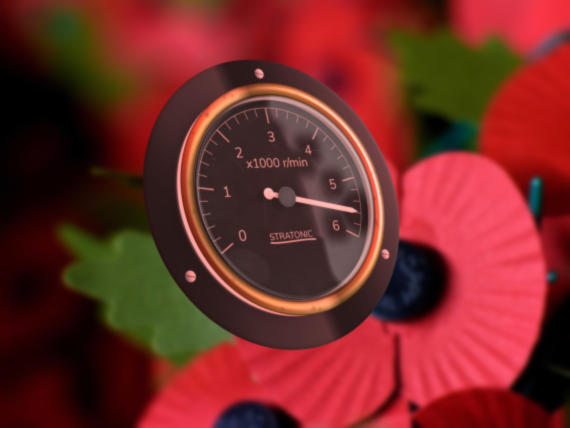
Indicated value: 5600rpm
